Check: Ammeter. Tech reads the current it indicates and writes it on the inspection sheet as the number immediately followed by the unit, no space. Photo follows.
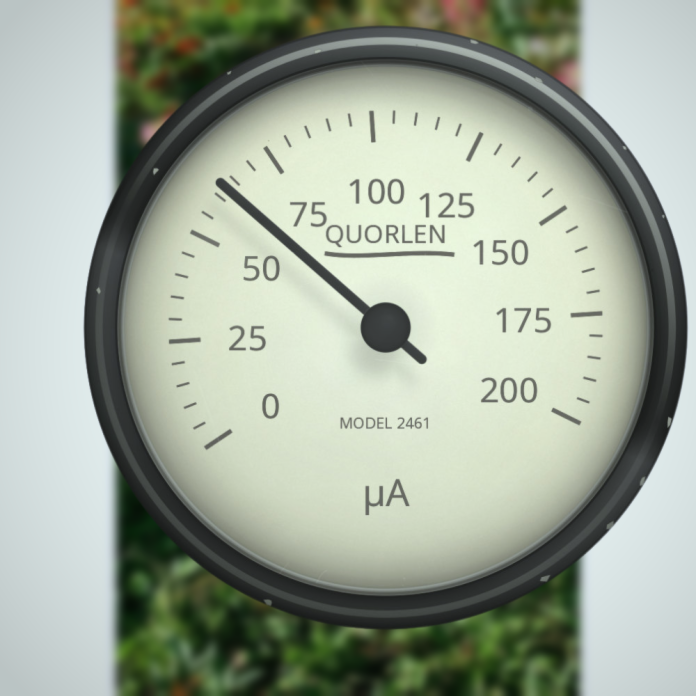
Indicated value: 62.5µA
